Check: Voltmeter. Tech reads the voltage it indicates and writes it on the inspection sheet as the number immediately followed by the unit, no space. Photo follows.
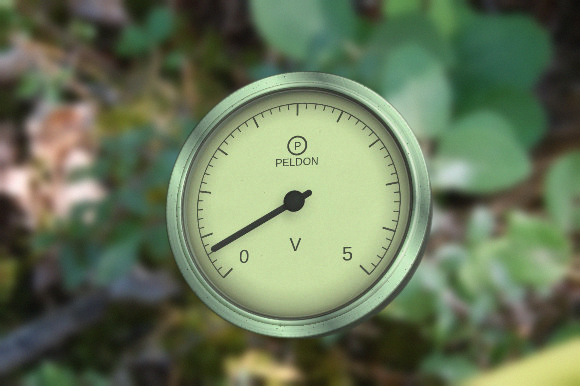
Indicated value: 0.3V
